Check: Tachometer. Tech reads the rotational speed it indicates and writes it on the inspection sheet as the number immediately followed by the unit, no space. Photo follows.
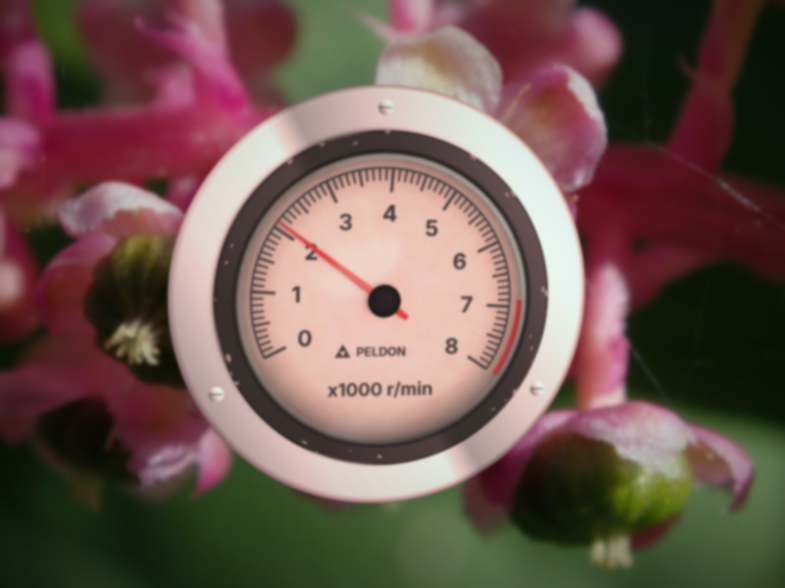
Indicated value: 2100rpm
